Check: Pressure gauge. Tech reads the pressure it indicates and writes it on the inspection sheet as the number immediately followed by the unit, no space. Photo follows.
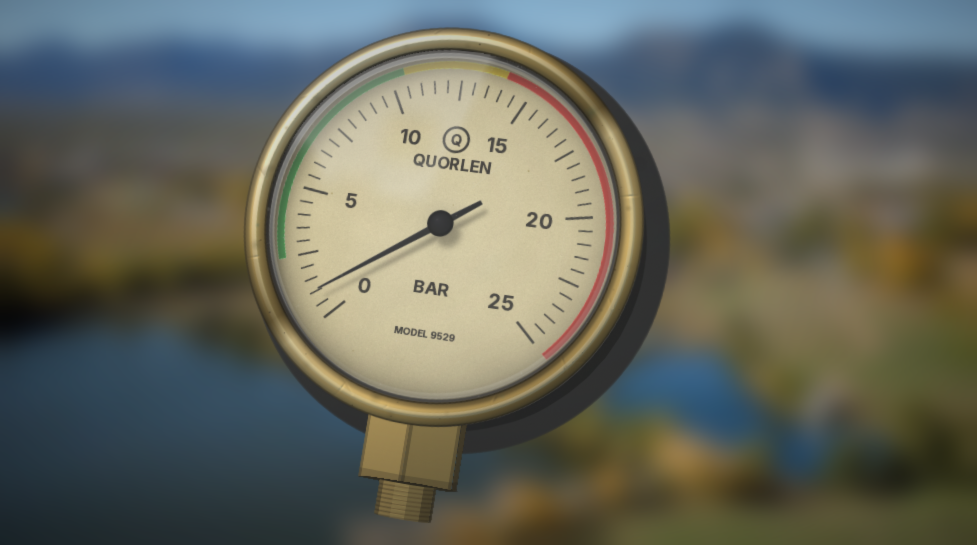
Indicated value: 1bar
